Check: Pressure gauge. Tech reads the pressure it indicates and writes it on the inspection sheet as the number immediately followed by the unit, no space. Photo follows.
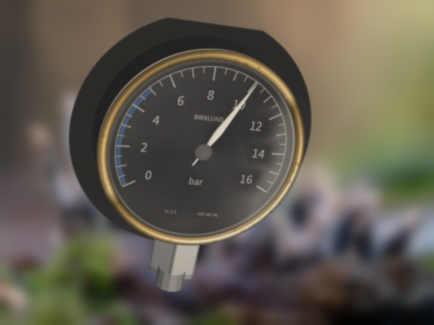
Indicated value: 10bar
